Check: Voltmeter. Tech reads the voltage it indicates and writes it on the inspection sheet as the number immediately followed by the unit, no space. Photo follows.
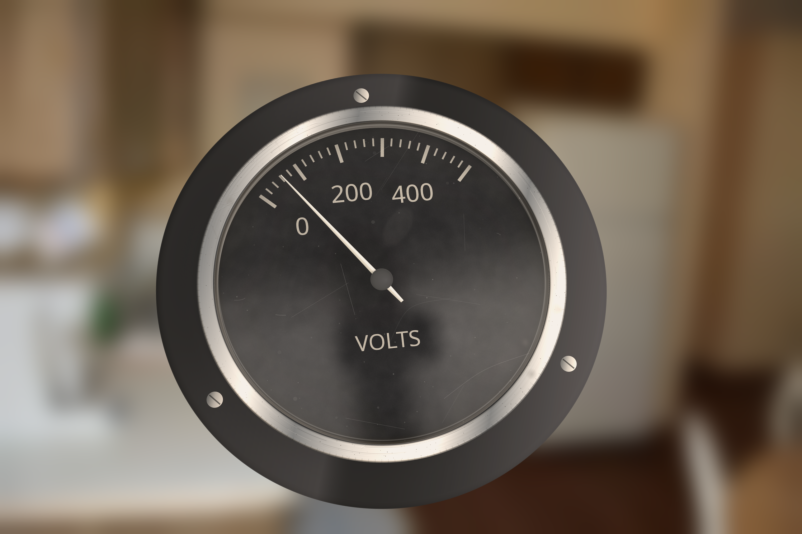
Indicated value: 60V
